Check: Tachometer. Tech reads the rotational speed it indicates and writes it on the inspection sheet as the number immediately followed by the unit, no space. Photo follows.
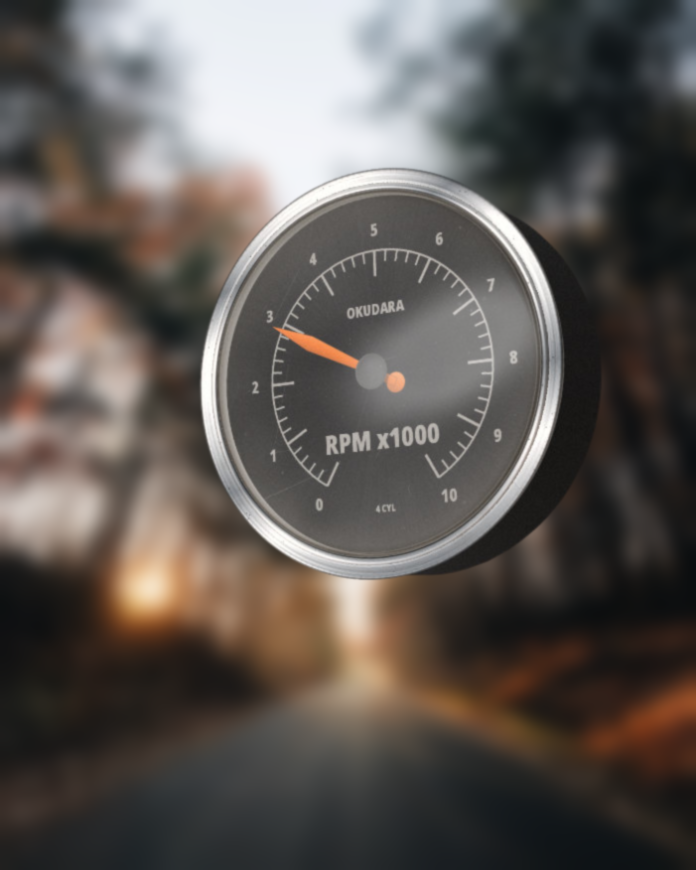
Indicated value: 2900rpm
